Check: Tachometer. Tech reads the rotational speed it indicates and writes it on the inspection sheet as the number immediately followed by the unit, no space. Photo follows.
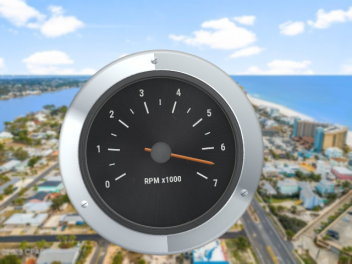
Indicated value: 6500rpm
